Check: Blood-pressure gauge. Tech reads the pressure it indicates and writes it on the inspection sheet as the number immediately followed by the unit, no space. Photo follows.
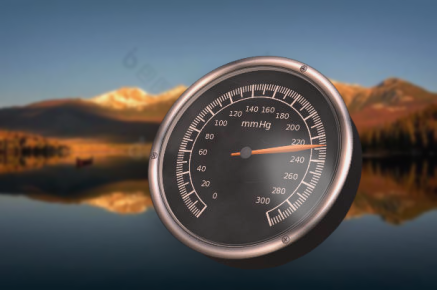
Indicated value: 230mmHg
